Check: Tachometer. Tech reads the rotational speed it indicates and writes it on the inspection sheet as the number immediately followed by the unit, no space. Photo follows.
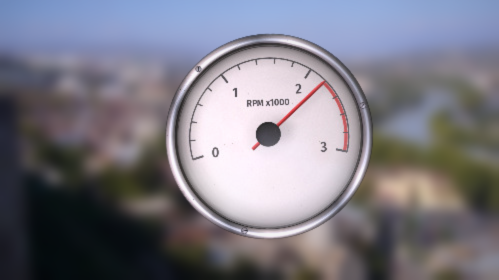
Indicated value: 2200rpm
